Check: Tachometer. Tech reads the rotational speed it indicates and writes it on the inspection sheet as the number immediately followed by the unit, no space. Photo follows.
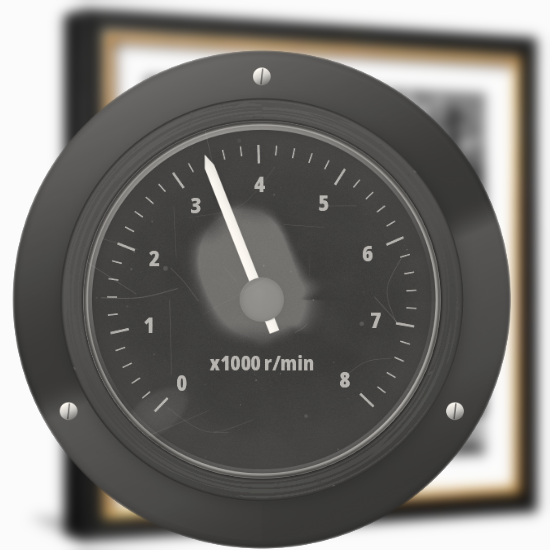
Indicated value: 3400rpm
